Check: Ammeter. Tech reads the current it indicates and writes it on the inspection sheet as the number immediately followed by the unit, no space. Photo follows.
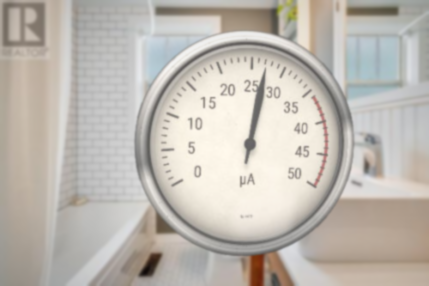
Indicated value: 27µA
